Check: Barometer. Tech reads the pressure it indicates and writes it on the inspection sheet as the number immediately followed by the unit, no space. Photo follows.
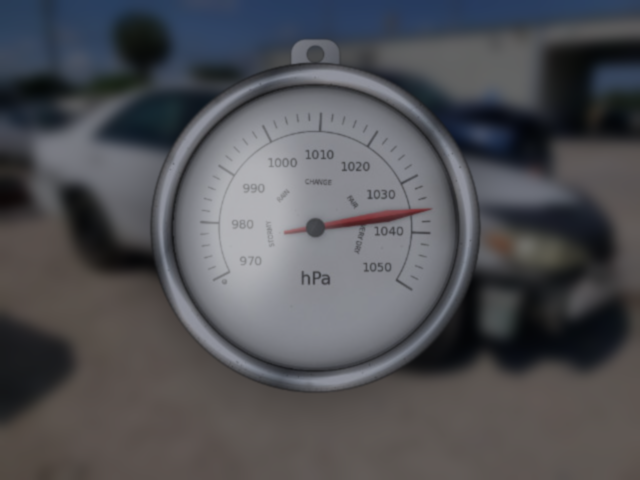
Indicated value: 1036hPa
